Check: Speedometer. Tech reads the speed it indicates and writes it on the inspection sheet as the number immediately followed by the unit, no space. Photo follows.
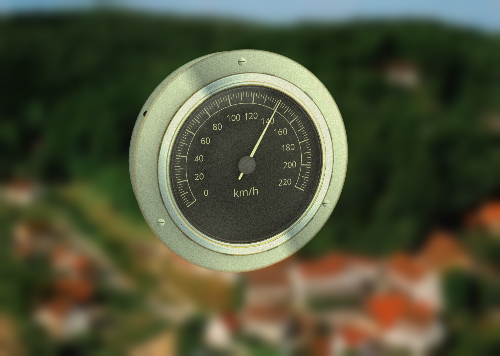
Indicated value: 140km/h
